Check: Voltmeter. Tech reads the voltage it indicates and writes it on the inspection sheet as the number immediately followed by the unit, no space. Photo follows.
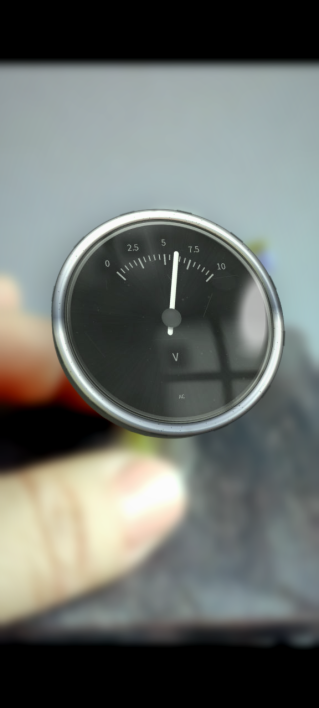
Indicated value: 6V
